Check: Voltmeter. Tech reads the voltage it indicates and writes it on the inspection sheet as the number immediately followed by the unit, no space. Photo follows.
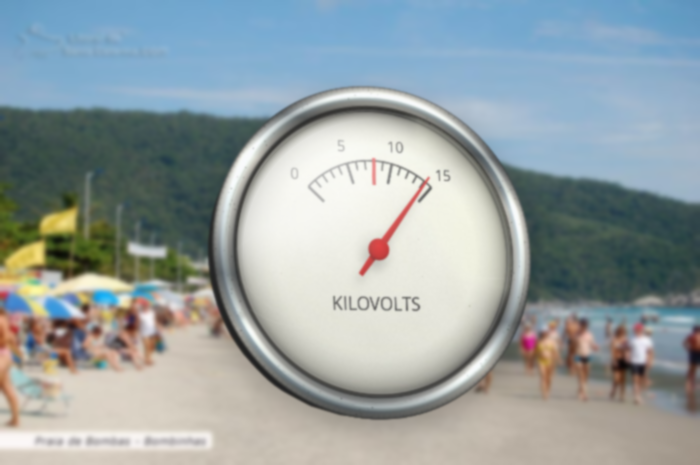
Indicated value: 14kV
